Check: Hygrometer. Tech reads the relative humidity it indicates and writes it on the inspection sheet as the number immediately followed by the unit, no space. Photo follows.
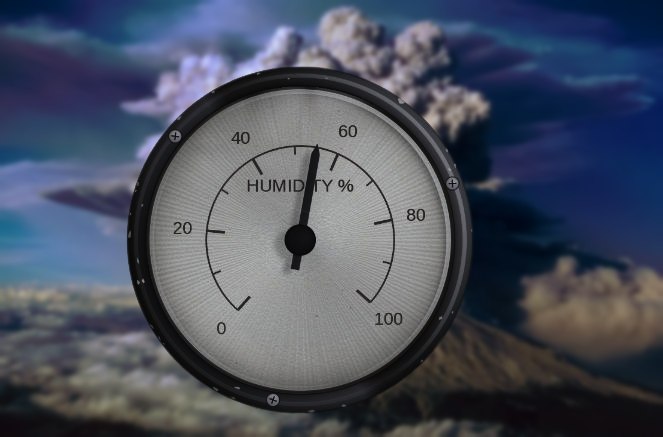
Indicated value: 55%
